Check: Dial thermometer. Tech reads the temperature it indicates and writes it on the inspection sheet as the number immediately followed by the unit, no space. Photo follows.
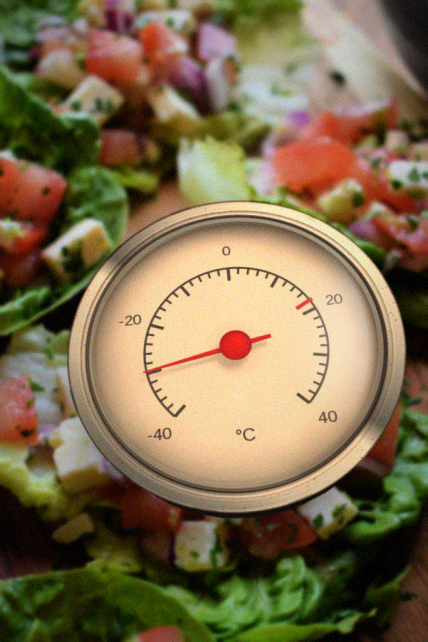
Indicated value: -30°C
